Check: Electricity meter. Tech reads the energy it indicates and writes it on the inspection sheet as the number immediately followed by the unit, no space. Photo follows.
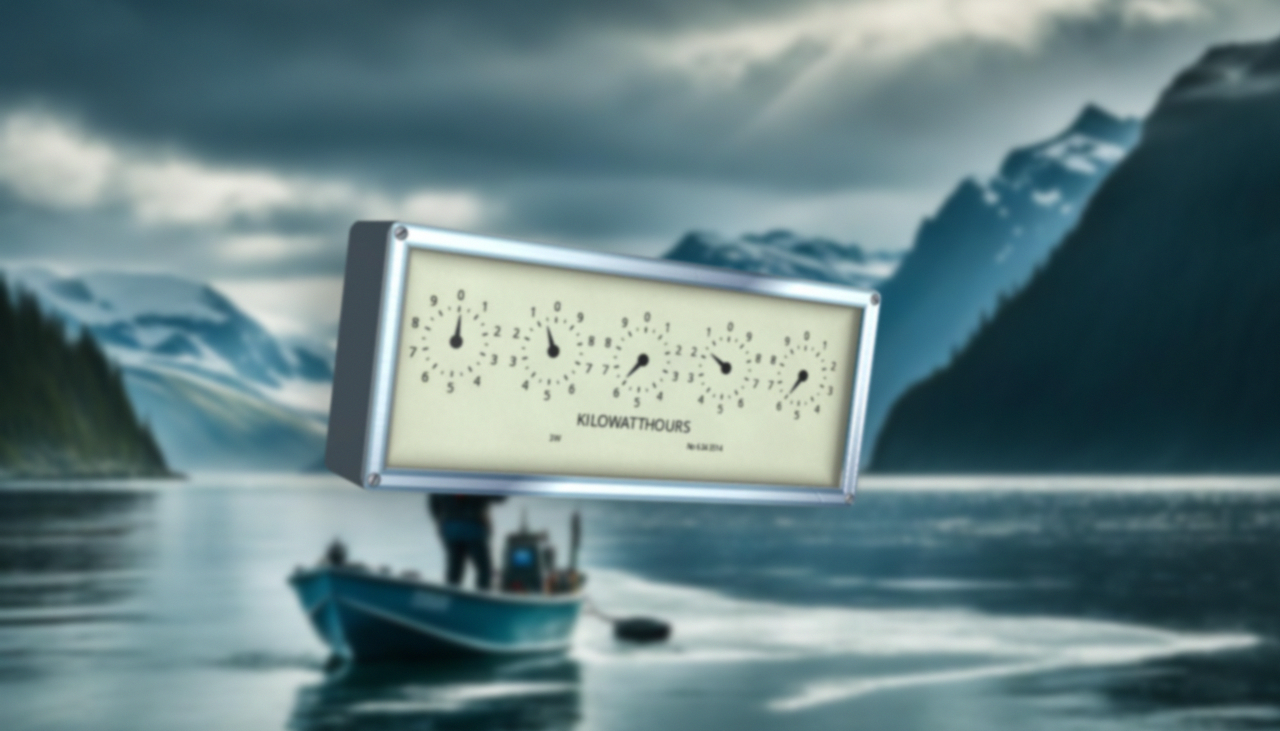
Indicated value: 616kWh
